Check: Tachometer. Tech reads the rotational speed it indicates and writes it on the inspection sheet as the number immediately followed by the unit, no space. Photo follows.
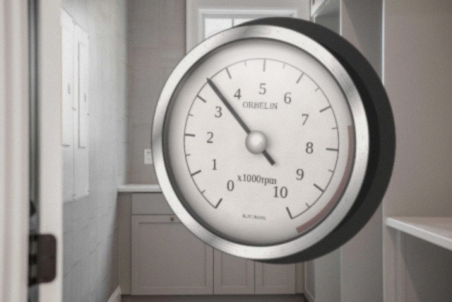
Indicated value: 3500rpm
